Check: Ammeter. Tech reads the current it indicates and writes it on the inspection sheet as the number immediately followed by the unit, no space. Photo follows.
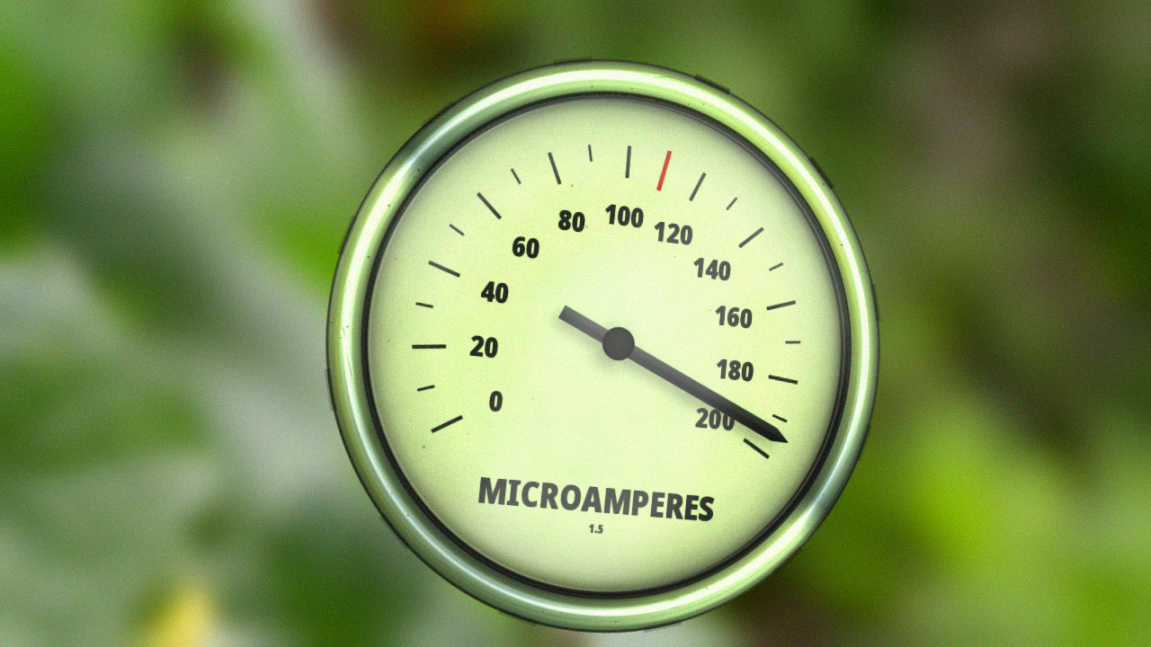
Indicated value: 195µA
